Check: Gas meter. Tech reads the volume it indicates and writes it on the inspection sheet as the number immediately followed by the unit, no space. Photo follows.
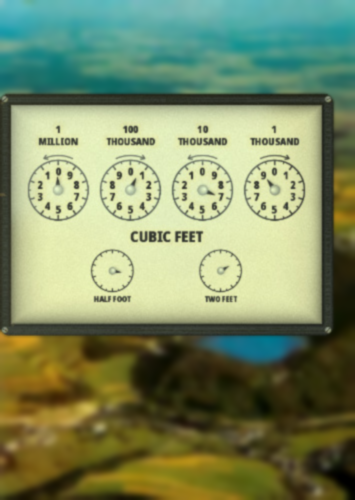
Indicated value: 6900ft³
